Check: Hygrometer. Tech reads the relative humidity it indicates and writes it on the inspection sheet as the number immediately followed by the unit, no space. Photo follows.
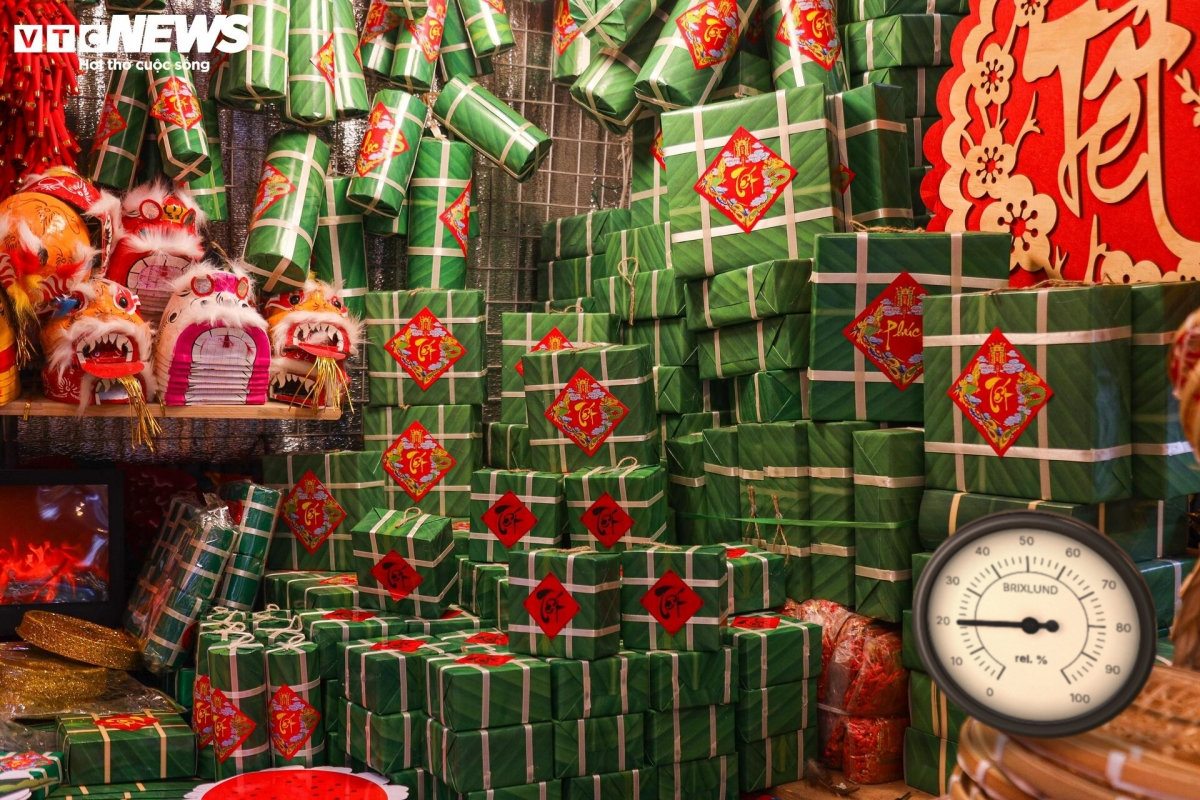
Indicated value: 20%
